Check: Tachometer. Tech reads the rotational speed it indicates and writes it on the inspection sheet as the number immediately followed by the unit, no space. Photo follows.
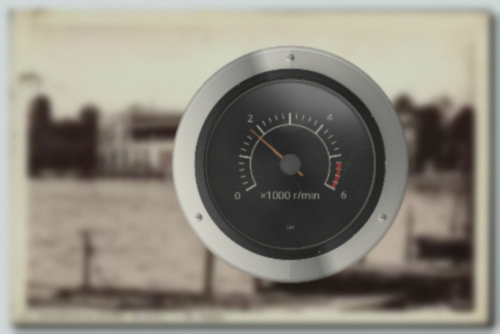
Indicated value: 1800rpm
